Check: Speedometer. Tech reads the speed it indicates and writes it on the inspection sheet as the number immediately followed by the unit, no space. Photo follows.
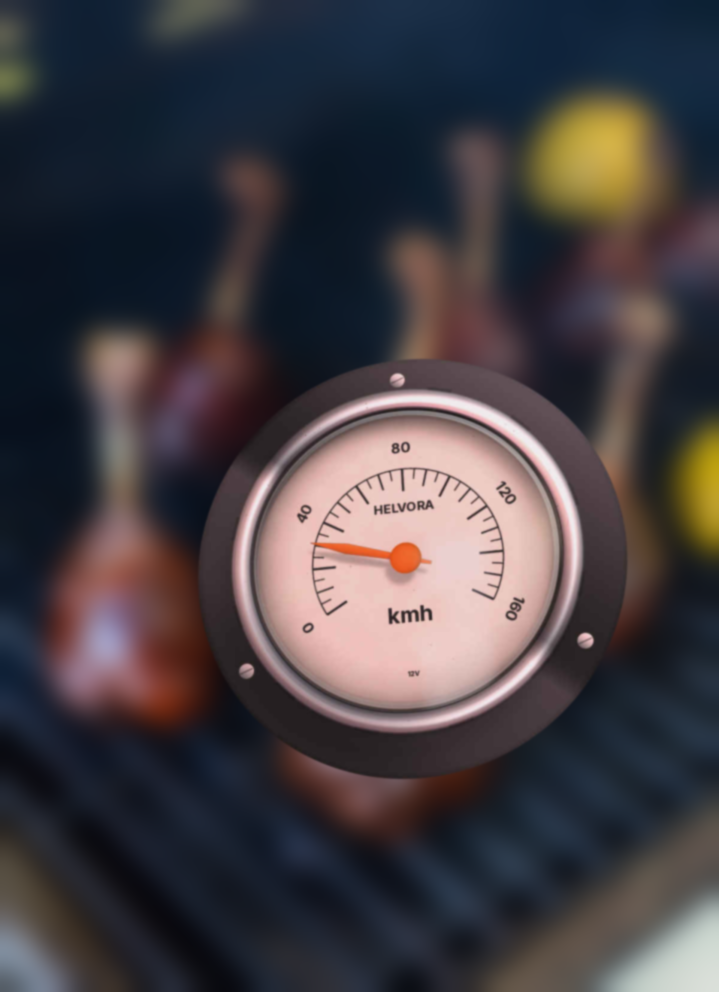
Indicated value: 30km/h
